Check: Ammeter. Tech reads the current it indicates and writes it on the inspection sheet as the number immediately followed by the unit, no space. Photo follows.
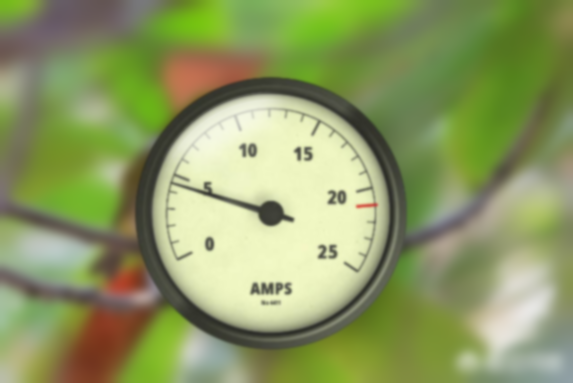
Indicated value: 4.5A
